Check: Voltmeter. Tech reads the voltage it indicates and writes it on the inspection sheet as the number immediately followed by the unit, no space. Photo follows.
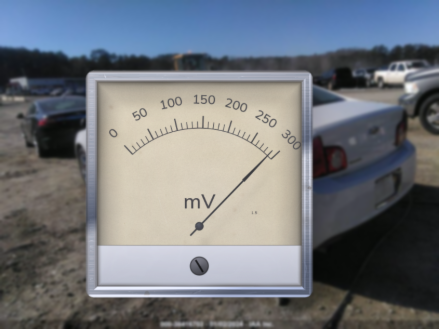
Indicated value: 290mV
